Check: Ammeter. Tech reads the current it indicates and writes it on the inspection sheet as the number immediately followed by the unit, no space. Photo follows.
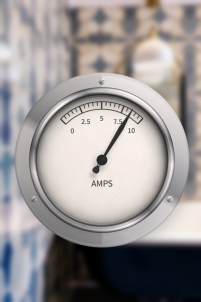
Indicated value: 8.5A
